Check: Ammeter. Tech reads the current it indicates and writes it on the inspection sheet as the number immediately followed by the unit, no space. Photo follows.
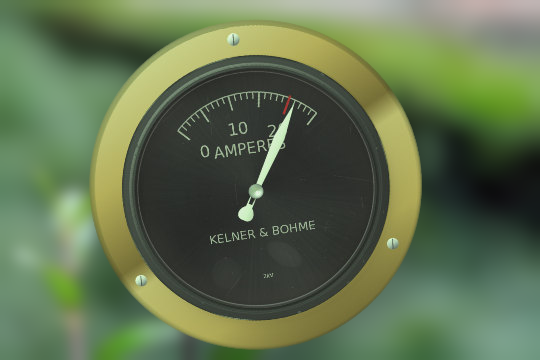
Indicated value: 21A
